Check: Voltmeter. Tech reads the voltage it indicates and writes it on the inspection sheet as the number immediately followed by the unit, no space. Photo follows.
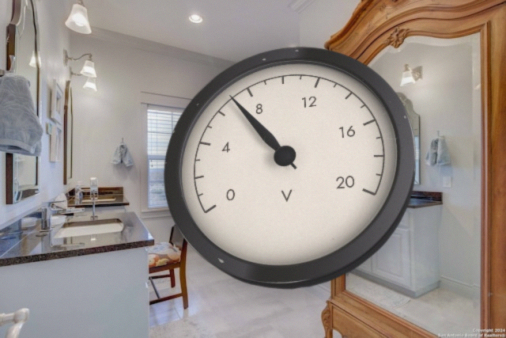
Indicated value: 7V
